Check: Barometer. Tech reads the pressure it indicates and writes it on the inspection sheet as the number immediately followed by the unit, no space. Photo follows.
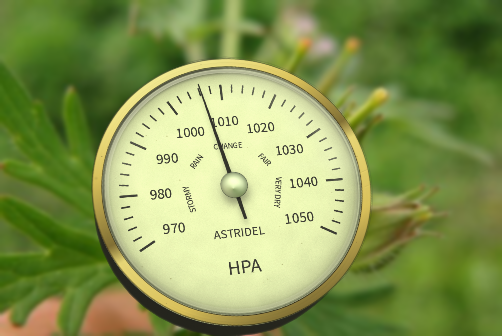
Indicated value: 1006hPa
